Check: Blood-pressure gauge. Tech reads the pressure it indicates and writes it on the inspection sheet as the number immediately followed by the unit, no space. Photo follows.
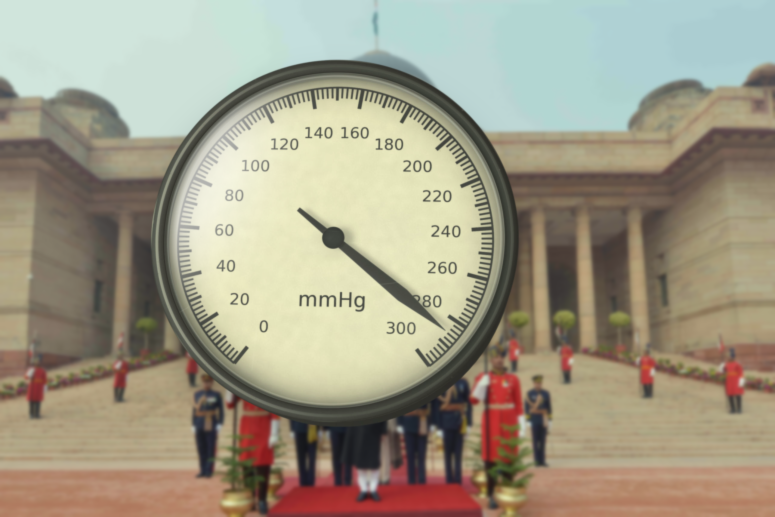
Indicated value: 286mmHg
